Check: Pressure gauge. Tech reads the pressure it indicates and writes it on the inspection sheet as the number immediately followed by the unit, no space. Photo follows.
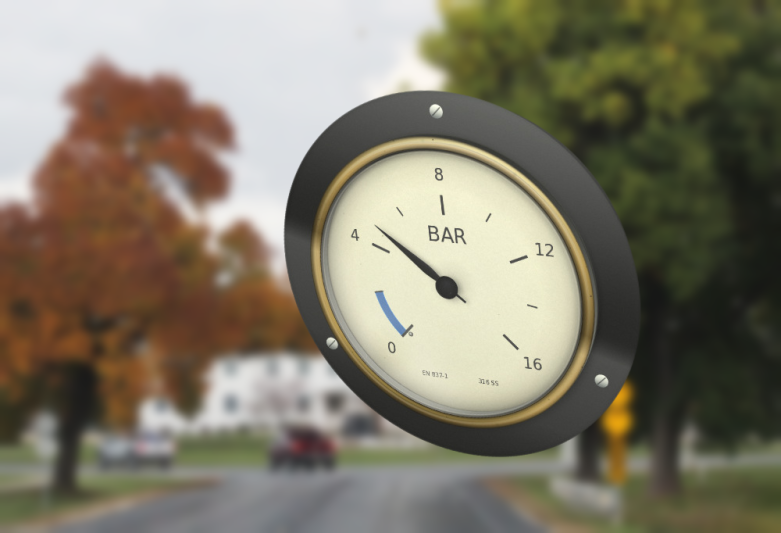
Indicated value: 5bar
